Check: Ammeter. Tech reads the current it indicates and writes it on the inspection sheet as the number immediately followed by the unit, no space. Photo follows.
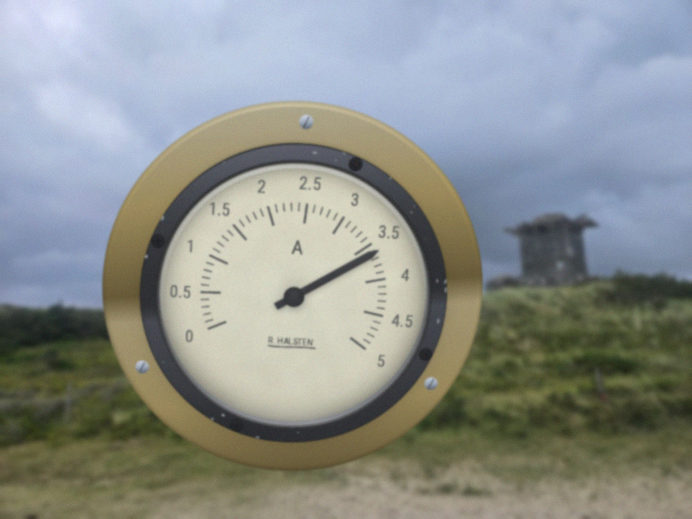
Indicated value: 3.6A
